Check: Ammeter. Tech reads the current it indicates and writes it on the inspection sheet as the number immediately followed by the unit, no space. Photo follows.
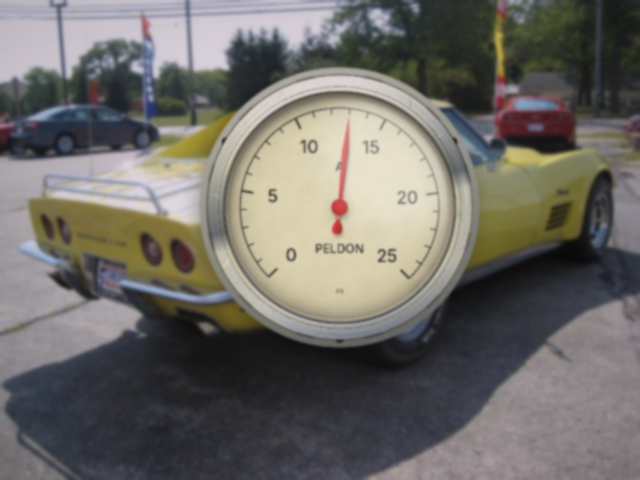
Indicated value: 13A
